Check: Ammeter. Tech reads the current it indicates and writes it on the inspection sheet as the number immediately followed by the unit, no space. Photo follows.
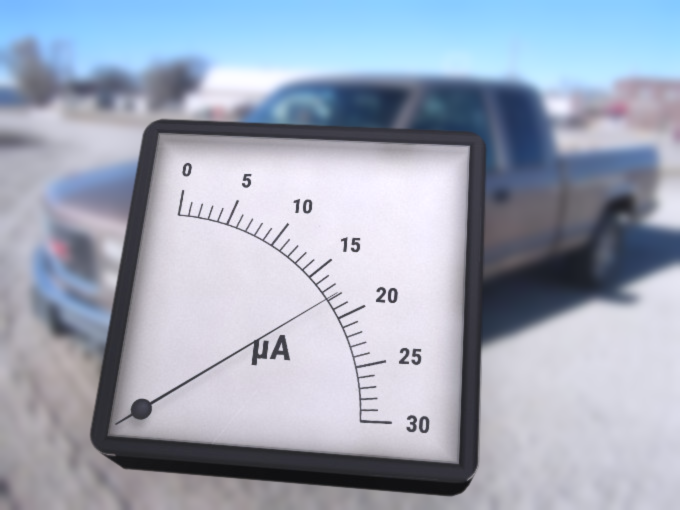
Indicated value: 18µA
